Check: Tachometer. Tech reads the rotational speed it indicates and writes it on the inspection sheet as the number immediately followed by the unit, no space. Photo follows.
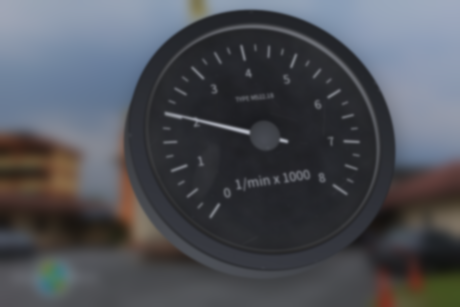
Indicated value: 2000rpm
